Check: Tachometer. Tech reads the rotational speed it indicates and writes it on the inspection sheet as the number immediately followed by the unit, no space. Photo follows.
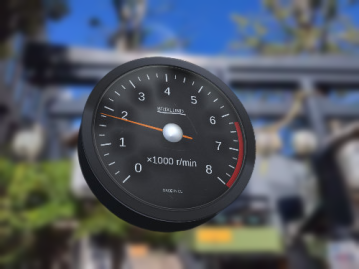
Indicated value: 1750rpm
